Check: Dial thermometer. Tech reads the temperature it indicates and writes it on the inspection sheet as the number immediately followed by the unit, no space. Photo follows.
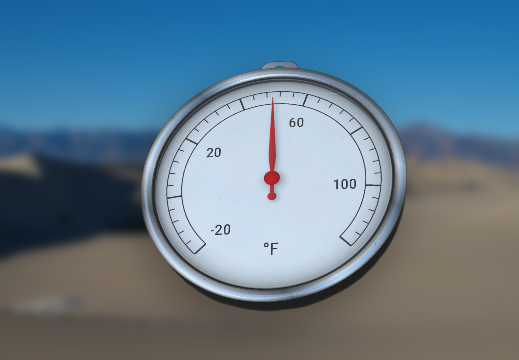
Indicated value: 50°F
